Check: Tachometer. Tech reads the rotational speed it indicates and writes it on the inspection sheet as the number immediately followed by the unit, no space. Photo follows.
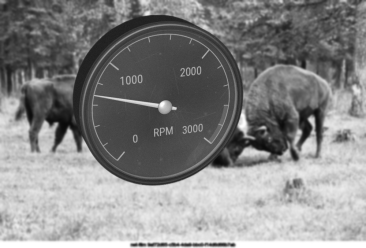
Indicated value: 700rpm
